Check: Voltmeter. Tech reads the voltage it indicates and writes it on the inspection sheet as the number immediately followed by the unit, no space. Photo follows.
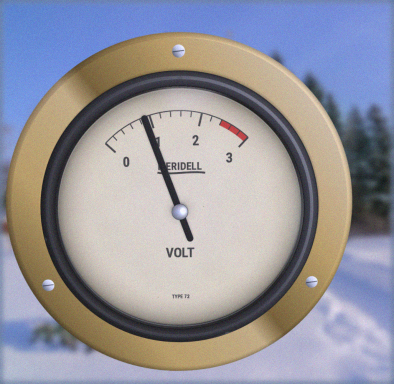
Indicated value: 0.9V
